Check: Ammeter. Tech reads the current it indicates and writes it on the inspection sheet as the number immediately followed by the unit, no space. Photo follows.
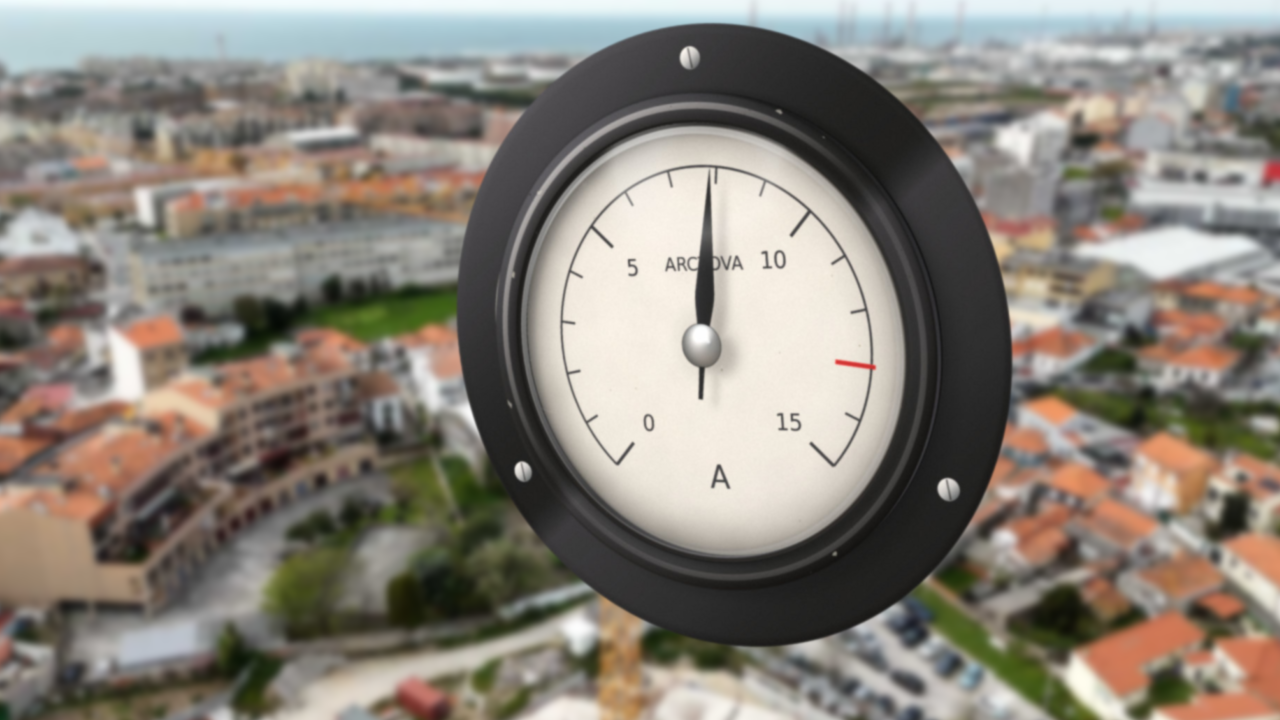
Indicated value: 8A
